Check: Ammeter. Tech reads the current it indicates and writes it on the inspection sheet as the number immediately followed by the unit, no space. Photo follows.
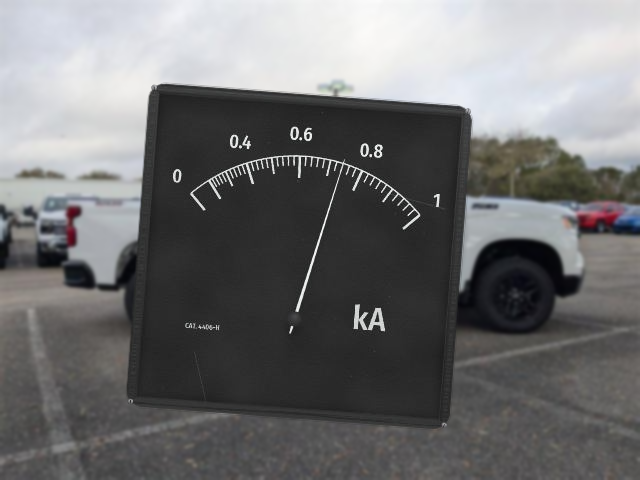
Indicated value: 0.74kA
